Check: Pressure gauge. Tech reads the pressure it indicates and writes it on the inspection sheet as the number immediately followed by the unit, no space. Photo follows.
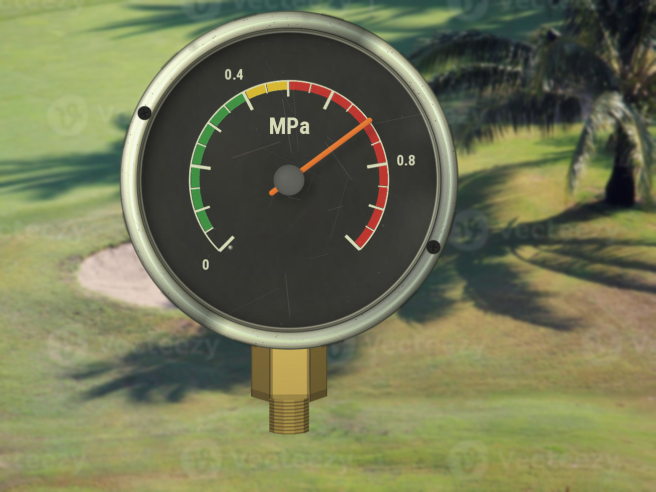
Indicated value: 0.7MPa
